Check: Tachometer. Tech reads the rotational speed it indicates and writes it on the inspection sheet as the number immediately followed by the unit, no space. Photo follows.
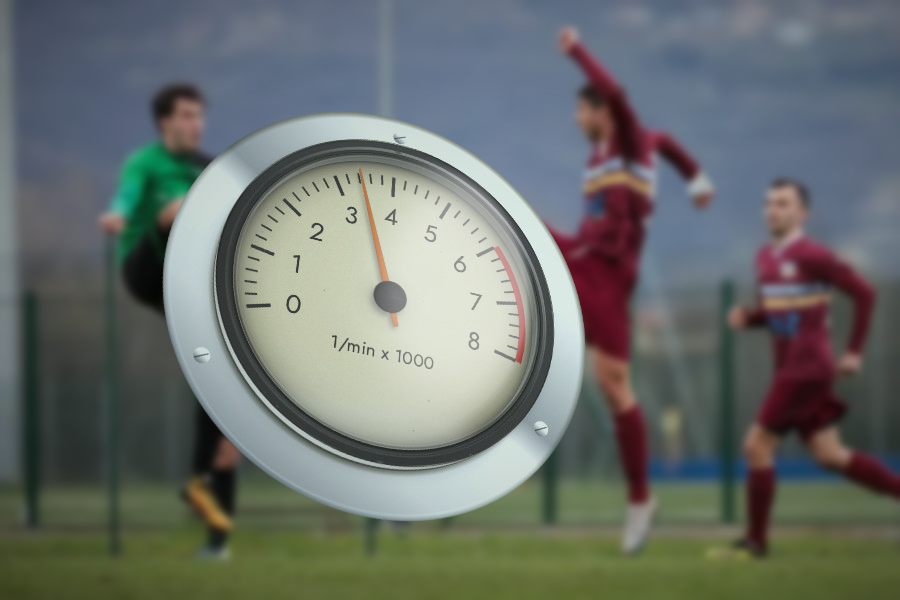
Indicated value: 3400rpm
